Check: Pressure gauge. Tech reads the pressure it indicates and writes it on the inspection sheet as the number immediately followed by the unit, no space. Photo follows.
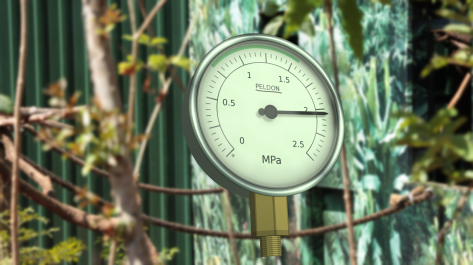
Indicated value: 2.05MPa
